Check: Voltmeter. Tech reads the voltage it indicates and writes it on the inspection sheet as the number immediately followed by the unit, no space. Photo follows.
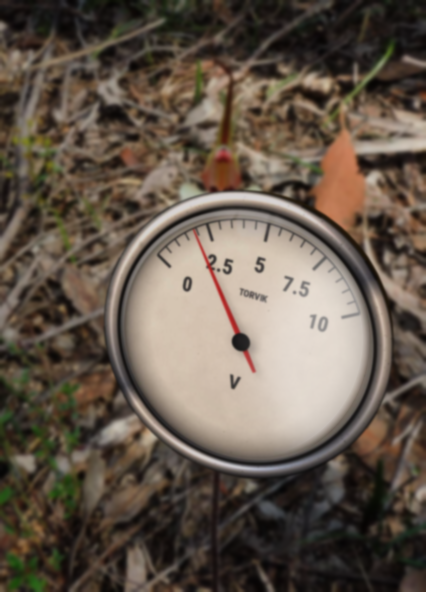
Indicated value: 2V
